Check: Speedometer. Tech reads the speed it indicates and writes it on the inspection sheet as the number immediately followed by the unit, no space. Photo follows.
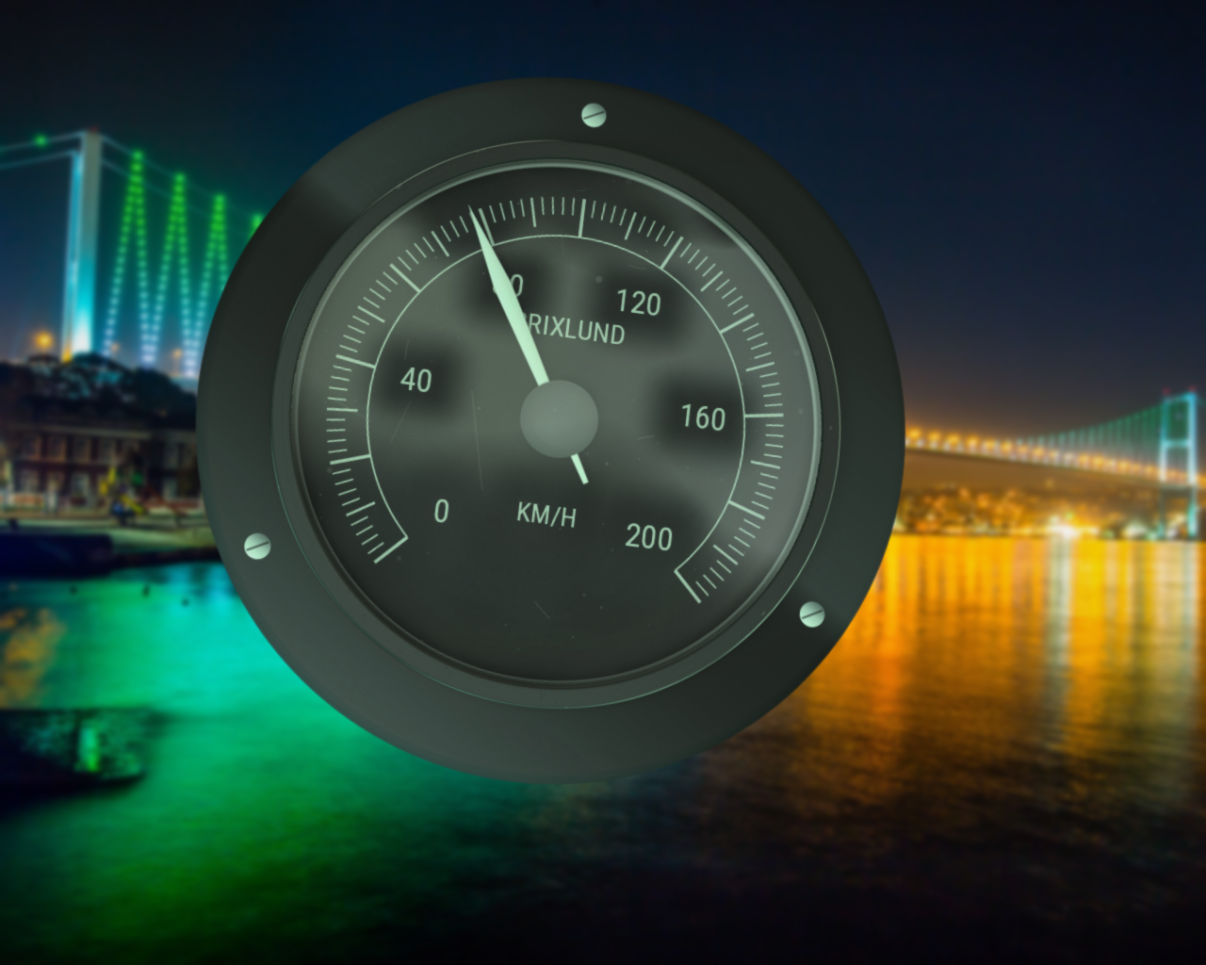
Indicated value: 78km/h
